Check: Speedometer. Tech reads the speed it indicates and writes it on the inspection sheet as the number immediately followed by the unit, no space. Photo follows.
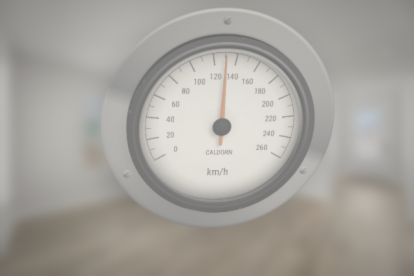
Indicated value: 130km/h
